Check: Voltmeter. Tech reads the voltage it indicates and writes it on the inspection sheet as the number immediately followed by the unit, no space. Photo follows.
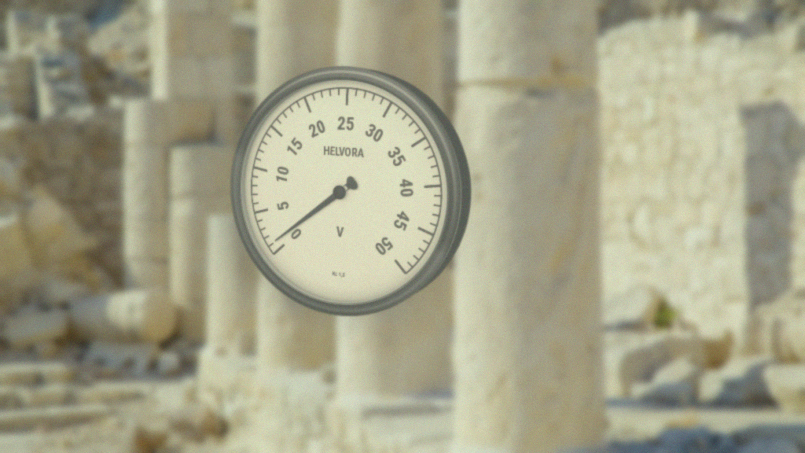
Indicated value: 1V
